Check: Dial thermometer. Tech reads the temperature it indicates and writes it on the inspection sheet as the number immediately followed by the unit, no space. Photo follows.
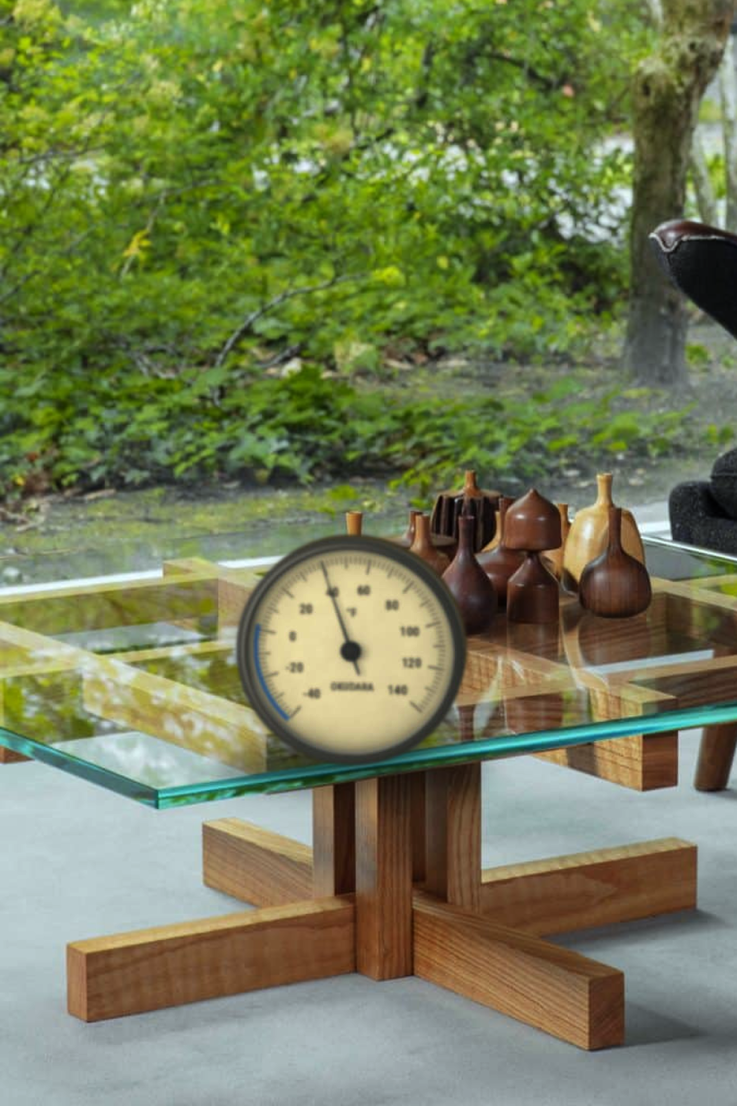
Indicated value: 40°F
